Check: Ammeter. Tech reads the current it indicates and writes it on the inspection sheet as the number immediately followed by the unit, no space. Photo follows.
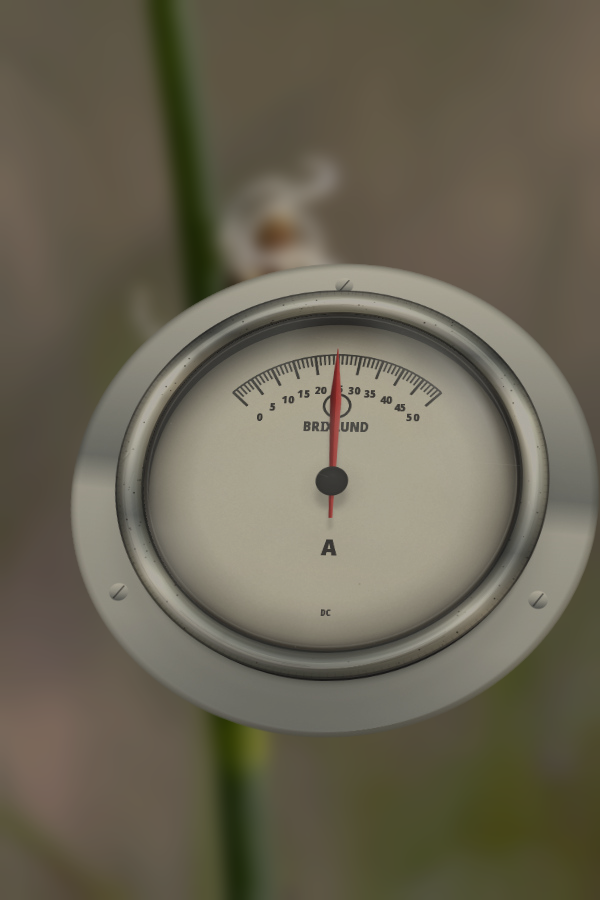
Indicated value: 25A
